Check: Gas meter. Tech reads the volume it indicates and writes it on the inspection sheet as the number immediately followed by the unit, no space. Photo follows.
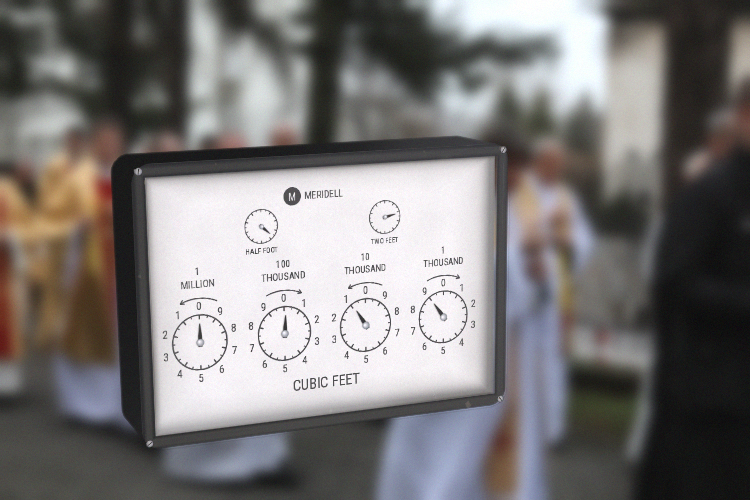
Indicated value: 900ft³
